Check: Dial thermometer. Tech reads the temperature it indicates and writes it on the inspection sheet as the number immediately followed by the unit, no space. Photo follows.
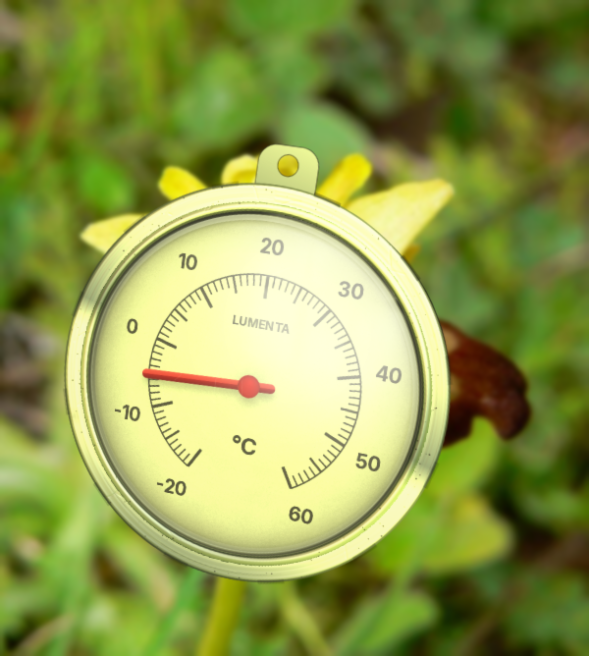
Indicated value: -5°C
